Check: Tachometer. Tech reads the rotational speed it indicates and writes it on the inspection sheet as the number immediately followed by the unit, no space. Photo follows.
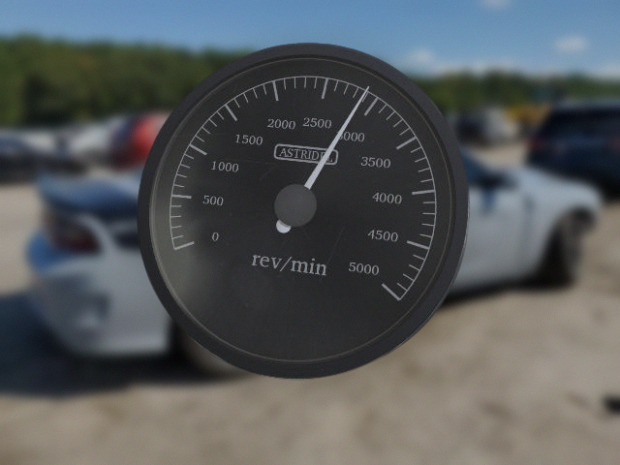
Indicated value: 2900rpm
